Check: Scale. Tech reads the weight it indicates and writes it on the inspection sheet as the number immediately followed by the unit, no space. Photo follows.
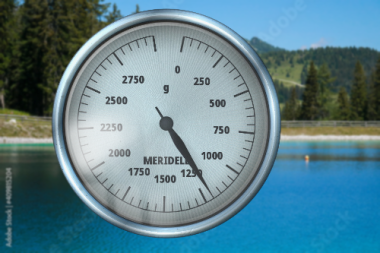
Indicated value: 1200g
